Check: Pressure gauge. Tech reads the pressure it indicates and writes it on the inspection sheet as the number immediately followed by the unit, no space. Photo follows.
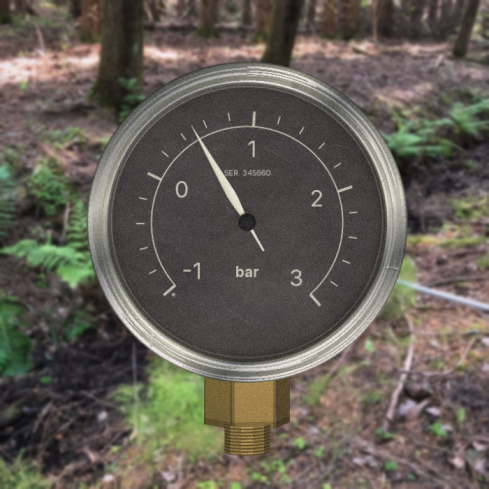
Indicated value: 0.5bar
